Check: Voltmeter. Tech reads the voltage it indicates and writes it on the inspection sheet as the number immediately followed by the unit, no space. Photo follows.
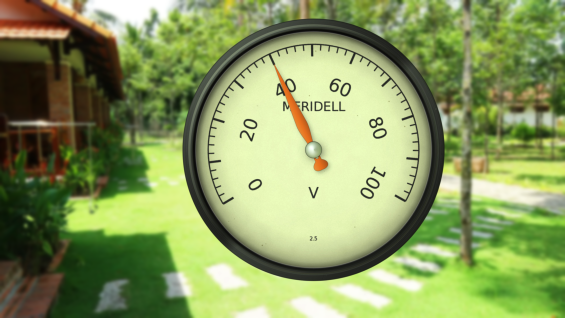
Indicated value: 40V
